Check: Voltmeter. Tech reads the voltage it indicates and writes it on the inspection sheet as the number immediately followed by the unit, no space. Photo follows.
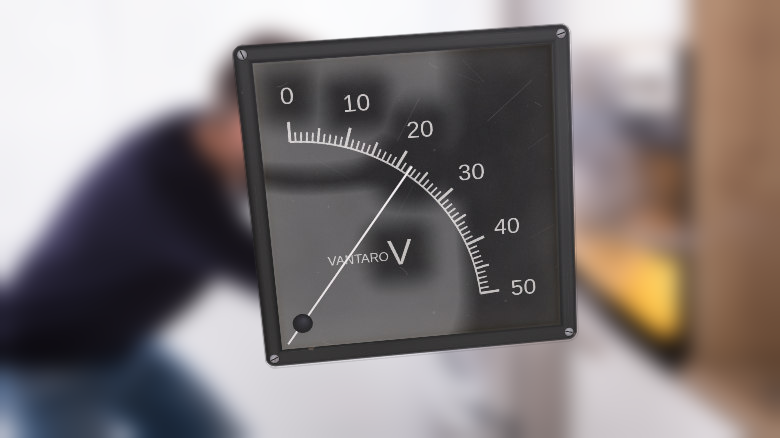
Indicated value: 22V
